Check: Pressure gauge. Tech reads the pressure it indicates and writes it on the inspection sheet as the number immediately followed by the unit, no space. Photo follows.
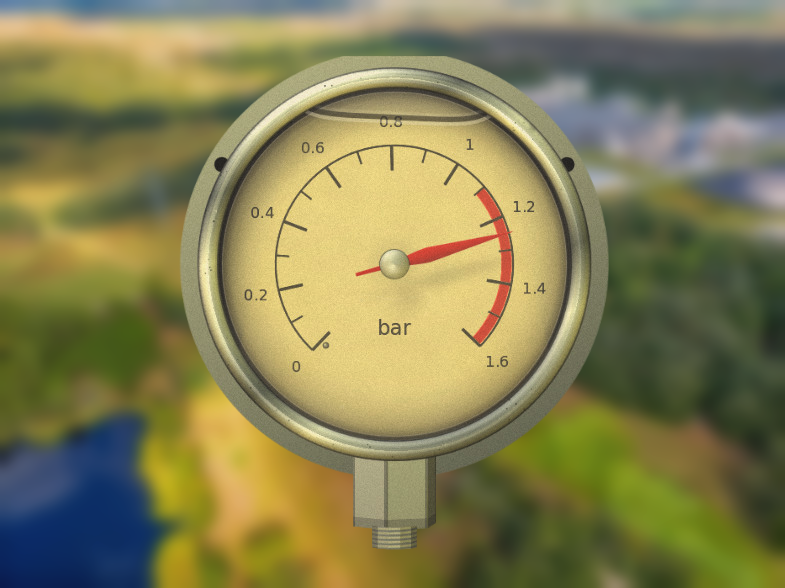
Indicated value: 1.25bar
